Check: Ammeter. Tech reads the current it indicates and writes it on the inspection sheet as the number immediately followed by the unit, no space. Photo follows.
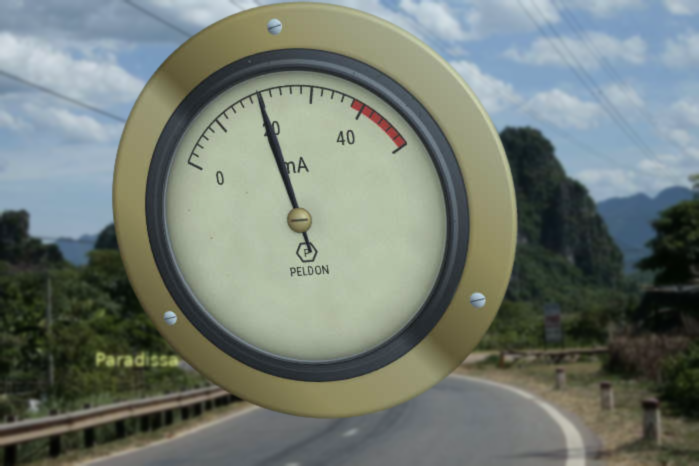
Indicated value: 20mA
